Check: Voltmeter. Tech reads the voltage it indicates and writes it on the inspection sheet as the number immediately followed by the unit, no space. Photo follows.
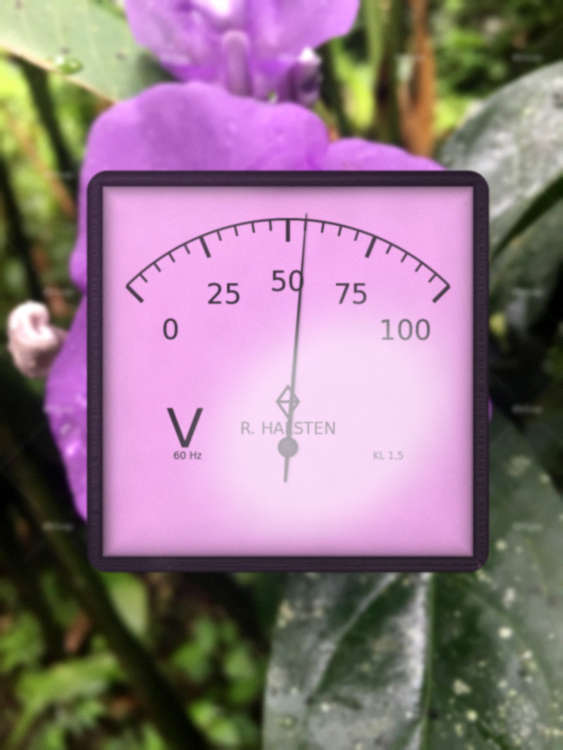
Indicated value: 55V
